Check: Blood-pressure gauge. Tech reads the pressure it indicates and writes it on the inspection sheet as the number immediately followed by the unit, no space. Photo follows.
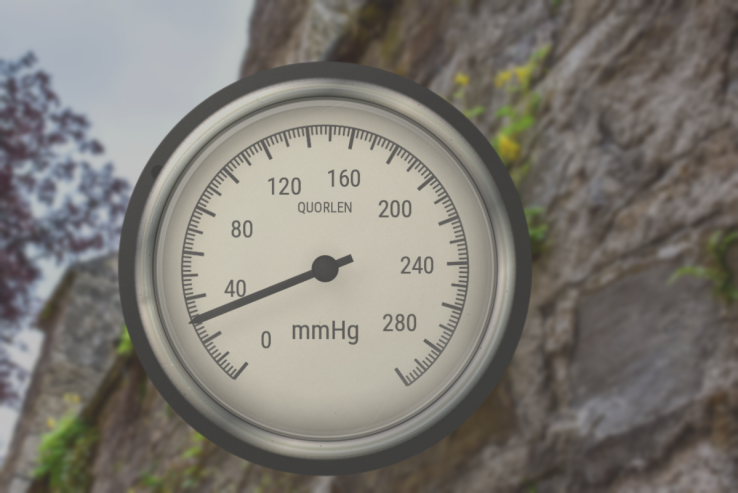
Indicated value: 30mmHg
